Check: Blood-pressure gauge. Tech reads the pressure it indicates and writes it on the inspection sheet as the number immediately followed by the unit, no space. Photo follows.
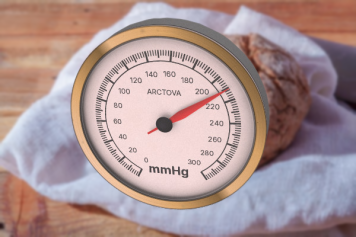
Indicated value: 210mmHg
